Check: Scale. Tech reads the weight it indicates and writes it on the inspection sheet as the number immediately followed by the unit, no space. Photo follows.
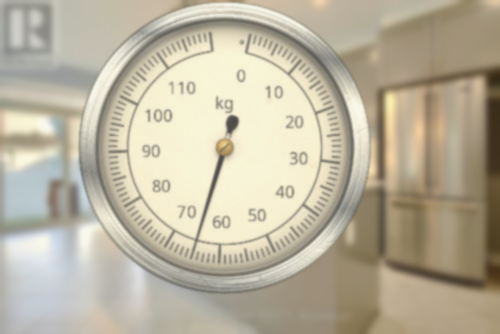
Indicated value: 65kg
